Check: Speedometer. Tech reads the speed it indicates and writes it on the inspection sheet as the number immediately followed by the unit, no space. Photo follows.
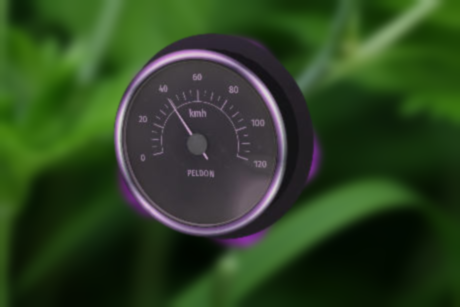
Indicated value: 40km/h
